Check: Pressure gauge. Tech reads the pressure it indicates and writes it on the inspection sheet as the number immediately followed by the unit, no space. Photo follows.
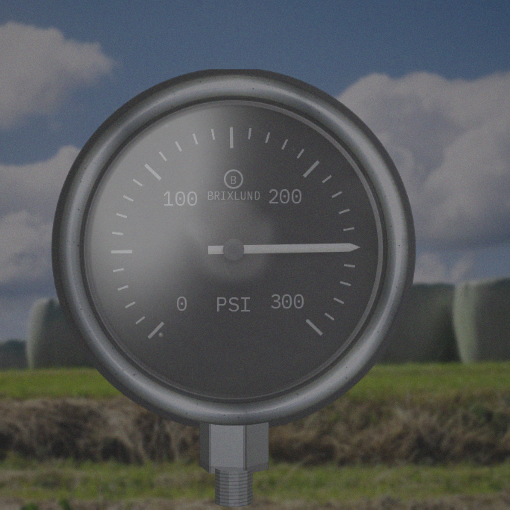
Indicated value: 250psi
